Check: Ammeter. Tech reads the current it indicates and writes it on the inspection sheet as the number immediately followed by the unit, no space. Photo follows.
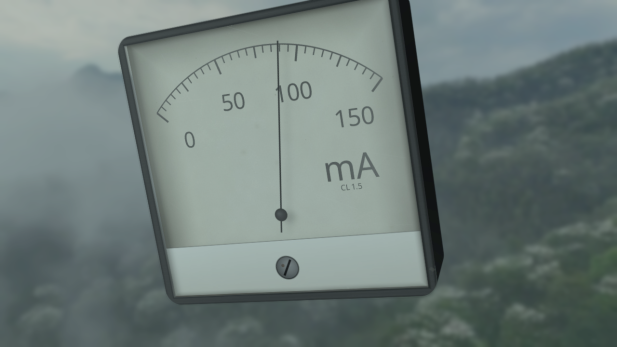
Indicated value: 90mA
